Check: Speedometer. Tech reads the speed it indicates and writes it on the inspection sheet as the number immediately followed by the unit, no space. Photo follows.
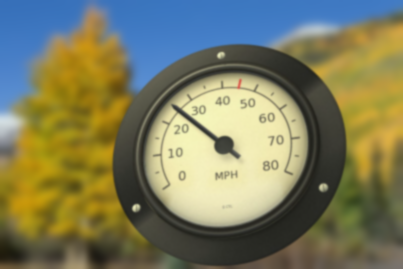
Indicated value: 25mph
